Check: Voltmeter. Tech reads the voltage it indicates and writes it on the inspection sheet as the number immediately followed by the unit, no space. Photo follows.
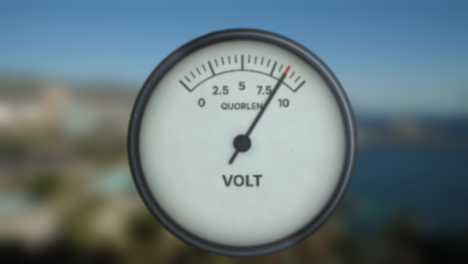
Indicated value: 8.5V
